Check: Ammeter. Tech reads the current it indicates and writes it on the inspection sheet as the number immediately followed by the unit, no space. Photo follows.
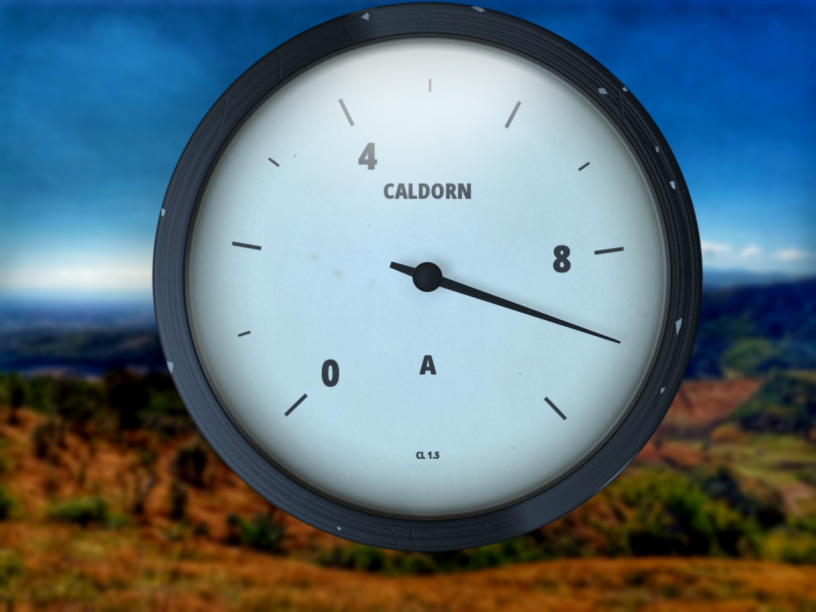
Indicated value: 9A
